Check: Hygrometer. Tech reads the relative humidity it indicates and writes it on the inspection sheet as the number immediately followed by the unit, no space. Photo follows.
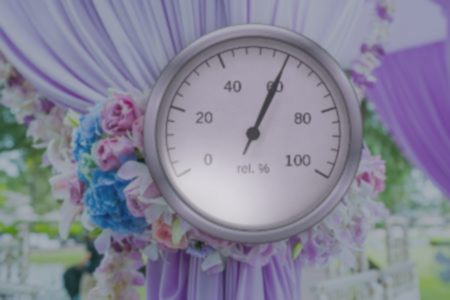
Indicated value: 60%
